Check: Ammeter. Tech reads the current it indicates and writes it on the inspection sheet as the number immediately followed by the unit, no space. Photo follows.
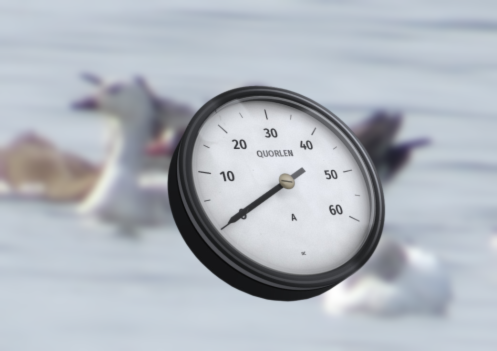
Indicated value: 0A
